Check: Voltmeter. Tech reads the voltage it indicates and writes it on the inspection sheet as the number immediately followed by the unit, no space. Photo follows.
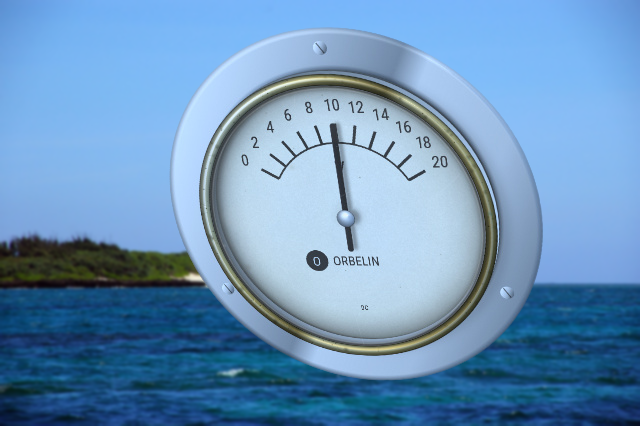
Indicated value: 10V
